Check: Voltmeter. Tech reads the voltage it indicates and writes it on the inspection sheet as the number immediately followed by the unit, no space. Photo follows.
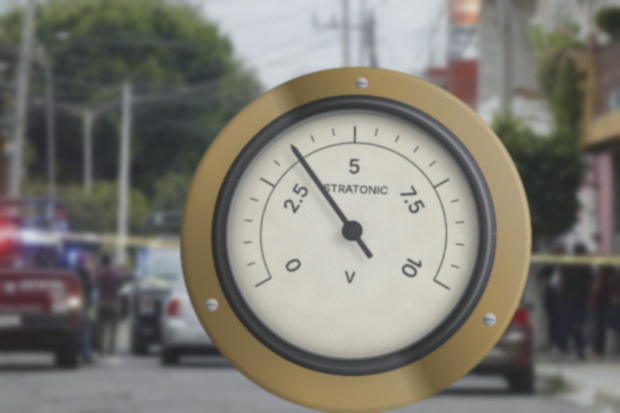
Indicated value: 3.5V
